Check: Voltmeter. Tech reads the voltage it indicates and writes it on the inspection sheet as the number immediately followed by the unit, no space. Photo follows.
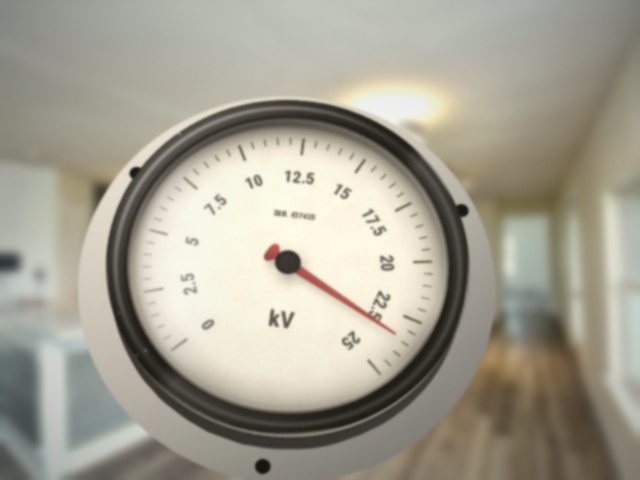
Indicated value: 23.5kV
